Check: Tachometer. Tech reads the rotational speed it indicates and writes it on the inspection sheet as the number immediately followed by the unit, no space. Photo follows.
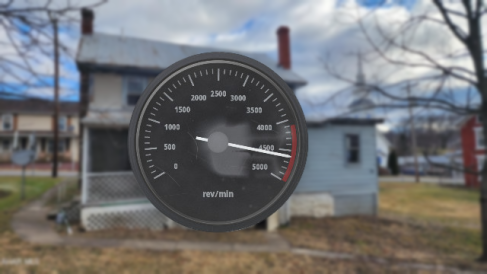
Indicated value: 4600rpm
